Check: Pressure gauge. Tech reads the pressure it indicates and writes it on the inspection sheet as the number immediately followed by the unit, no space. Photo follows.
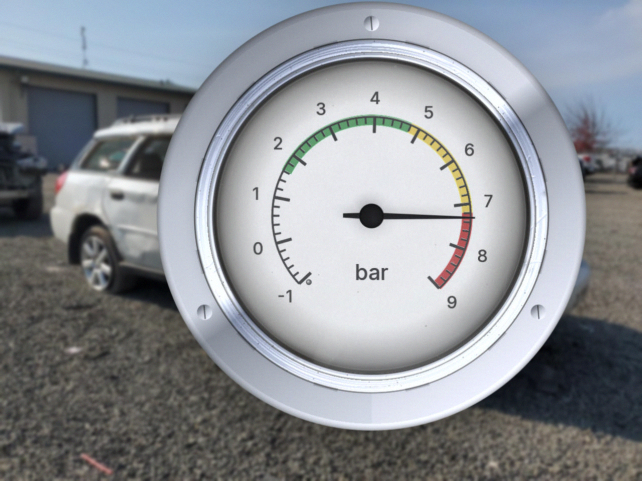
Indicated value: 7.3bar
